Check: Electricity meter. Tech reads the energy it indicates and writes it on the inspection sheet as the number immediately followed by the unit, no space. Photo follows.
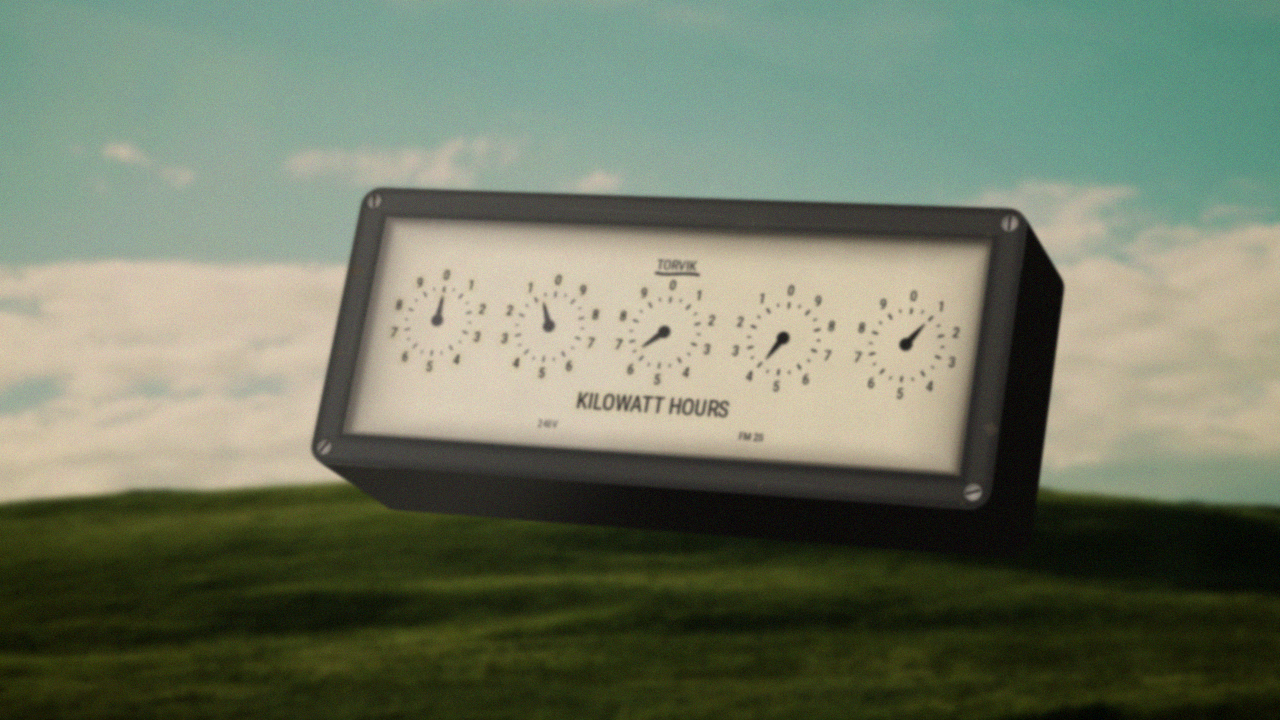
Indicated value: 641kWh
